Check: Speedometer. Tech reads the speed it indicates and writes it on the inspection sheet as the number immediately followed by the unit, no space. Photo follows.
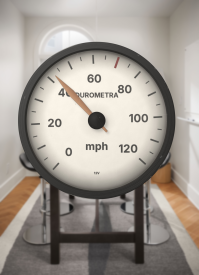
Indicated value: 42.5mph
